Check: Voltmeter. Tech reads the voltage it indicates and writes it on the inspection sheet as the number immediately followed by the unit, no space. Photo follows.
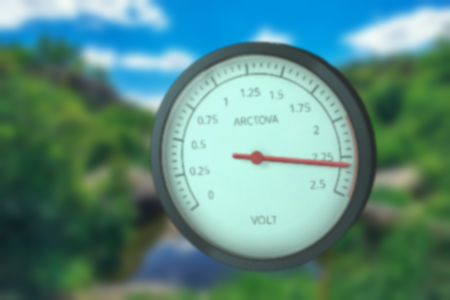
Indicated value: 2.3V
